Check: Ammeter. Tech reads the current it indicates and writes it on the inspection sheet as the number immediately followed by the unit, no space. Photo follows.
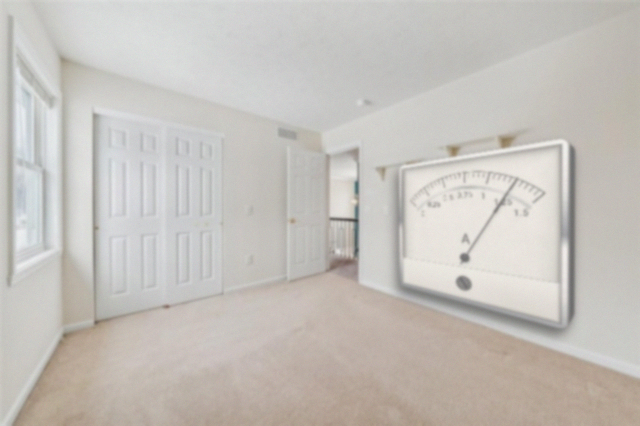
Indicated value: 1.25A
